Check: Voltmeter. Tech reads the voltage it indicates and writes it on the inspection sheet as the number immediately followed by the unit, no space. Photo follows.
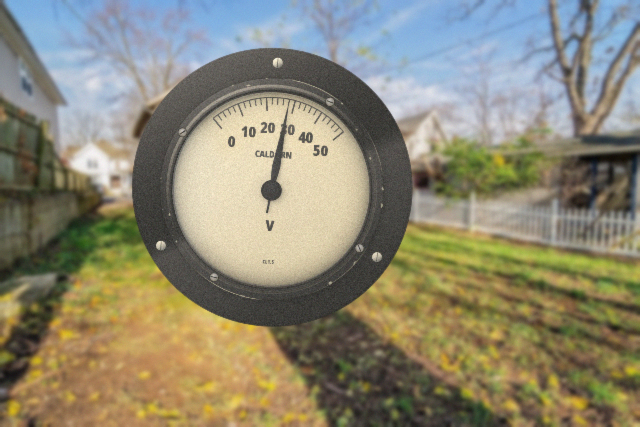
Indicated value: 28V
